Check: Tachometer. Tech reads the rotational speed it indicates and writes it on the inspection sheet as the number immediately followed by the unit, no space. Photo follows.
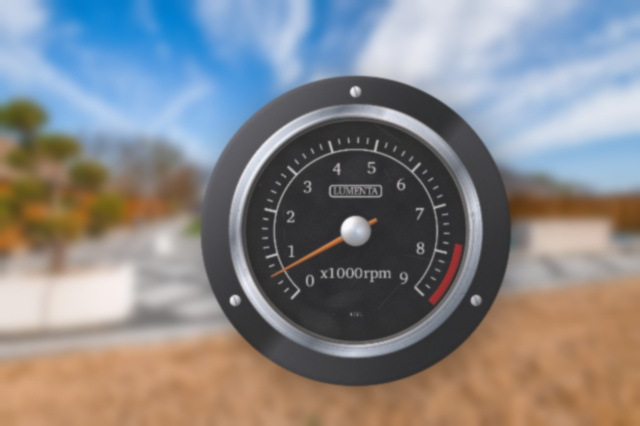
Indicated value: 600rpm
